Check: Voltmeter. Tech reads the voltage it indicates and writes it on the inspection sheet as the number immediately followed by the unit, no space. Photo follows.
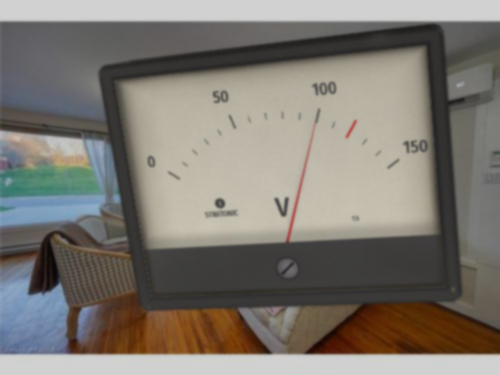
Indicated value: 100V
